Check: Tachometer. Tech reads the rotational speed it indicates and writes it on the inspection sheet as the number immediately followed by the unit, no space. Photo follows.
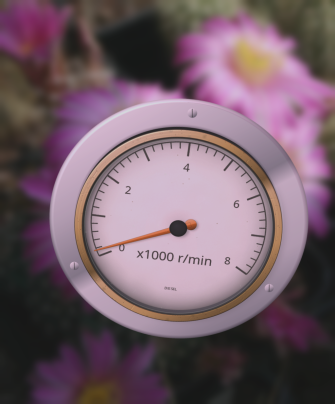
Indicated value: 200rpm
